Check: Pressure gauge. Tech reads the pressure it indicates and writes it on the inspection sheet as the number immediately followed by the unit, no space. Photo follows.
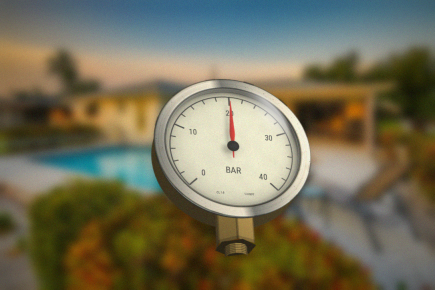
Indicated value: 20bar
